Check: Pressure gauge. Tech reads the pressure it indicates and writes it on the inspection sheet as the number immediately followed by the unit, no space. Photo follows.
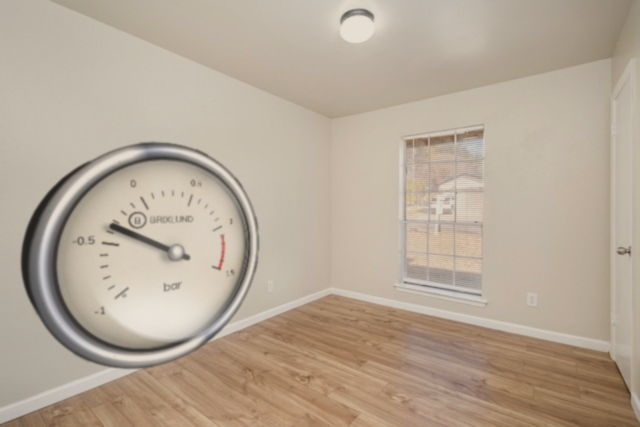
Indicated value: -0.35bar
